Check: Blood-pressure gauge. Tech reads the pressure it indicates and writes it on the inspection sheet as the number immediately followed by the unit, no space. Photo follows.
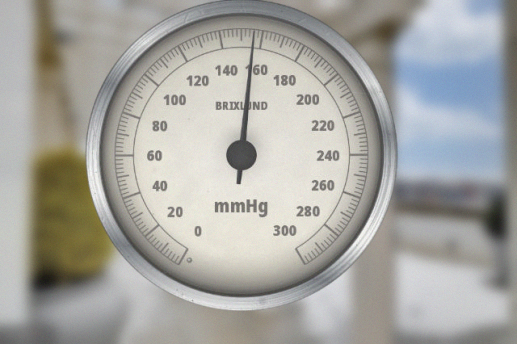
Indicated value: 156mmHg
